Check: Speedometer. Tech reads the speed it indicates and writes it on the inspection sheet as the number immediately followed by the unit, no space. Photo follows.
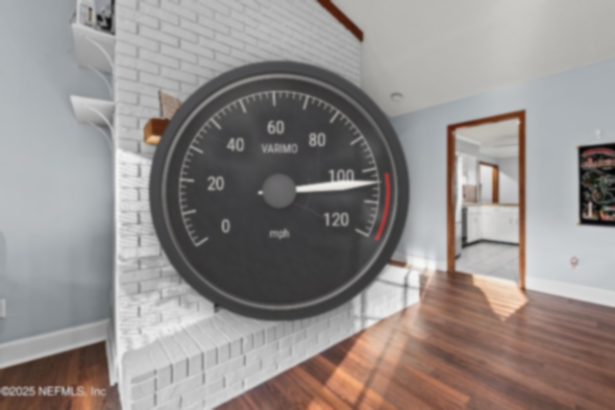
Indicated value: 104mph
